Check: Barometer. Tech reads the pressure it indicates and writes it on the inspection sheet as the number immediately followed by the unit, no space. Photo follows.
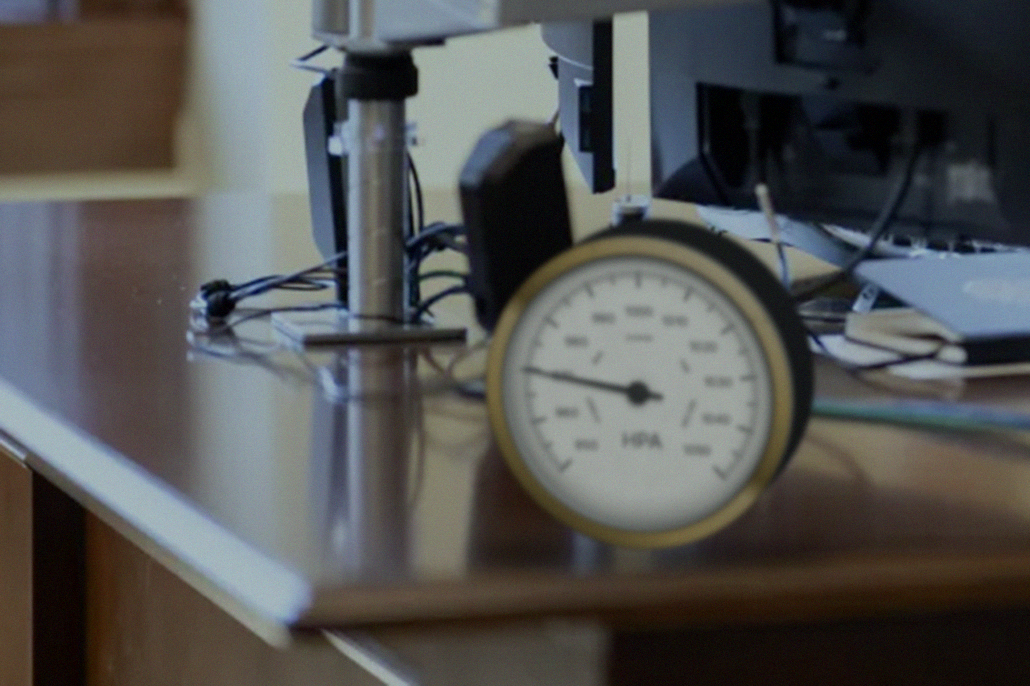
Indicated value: 970hPa
